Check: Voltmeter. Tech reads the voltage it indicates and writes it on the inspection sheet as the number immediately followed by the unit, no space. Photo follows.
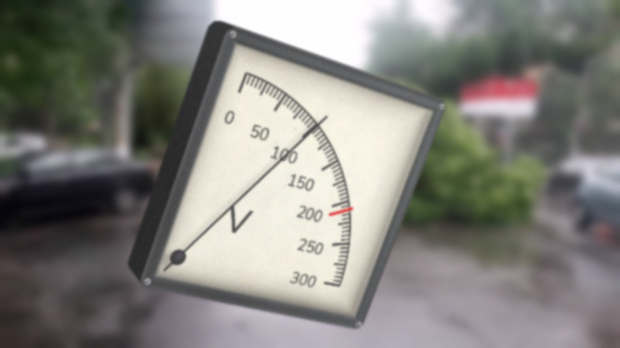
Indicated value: 100V
